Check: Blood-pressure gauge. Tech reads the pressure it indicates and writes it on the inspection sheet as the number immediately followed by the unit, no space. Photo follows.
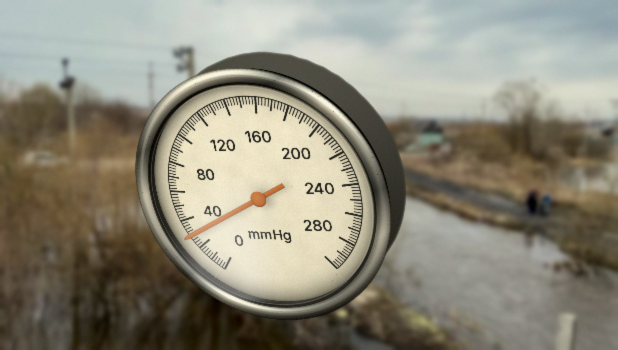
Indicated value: 30mmHg
